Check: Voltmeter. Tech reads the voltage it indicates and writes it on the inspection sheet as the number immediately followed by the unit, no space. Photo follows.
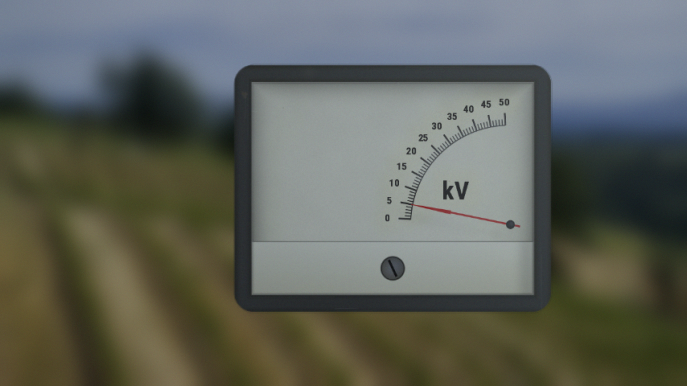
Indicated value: 5kV
